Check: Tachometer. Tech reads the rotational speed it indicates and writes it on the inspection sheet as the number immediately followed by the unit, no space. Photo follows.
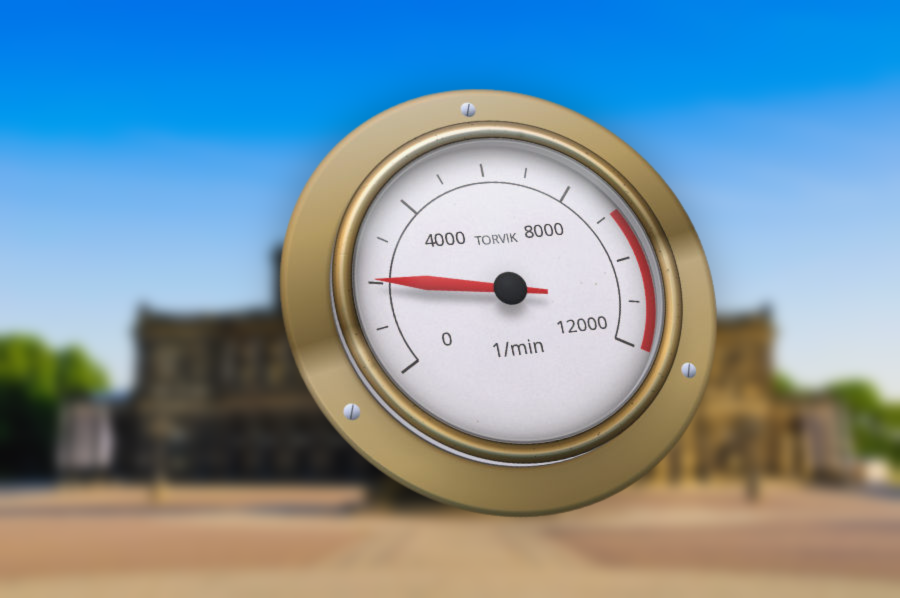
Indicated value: 2000rpm
